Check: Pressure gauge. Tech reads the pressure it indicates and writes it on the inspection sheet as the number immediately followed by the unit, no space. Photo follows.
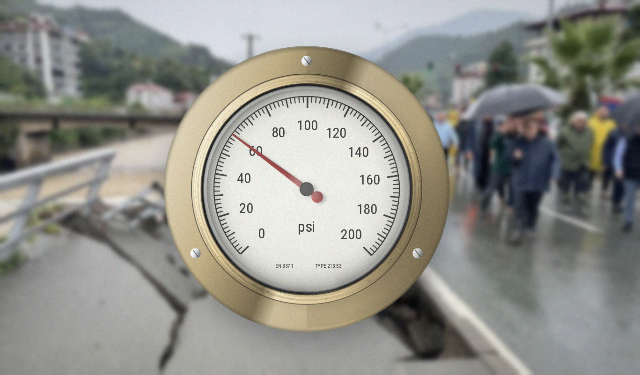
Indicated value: 60psi
